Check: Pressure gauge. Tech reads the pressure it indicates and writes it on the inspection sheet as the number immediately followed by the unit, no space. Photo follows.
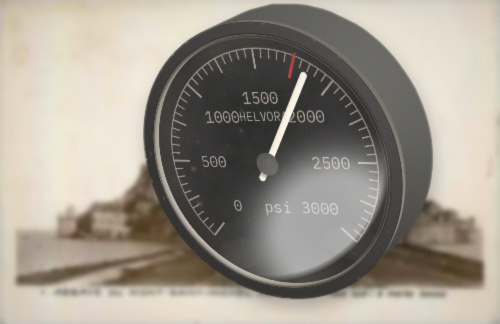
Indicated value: 1850psi
